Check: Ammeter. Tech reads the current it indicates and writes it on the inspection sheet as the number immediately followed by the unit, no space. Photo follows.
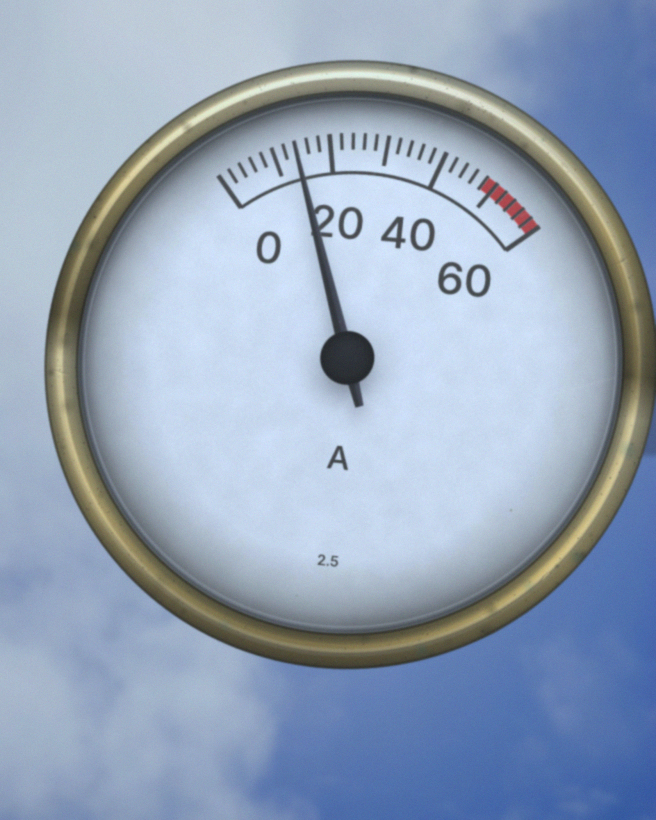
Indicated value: 14A
